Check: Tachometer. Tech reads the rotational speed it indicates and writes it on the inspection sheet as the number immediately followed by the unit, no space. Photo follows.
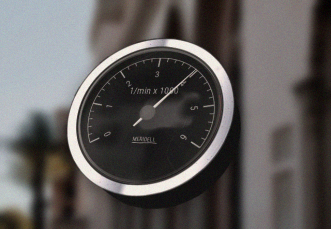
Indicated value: 4000rpm
